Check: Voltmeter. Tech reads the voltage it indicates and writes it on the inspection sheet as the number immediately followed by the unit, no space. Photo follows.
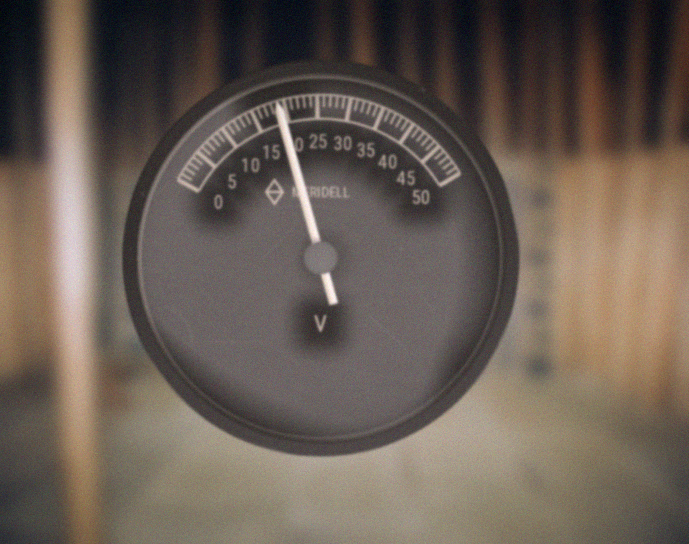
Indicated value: 19V
